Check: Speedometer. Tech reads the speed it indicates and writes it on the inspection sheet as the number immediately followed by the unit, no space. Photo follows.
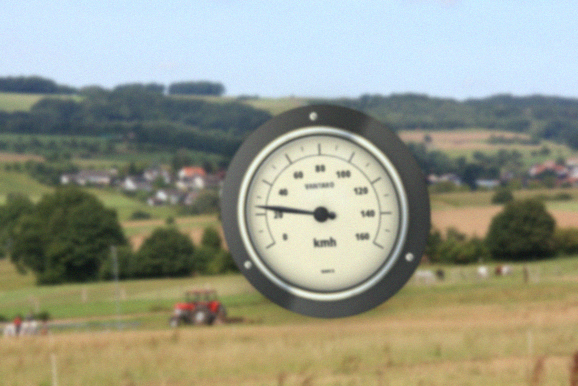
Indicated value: 25km/h
